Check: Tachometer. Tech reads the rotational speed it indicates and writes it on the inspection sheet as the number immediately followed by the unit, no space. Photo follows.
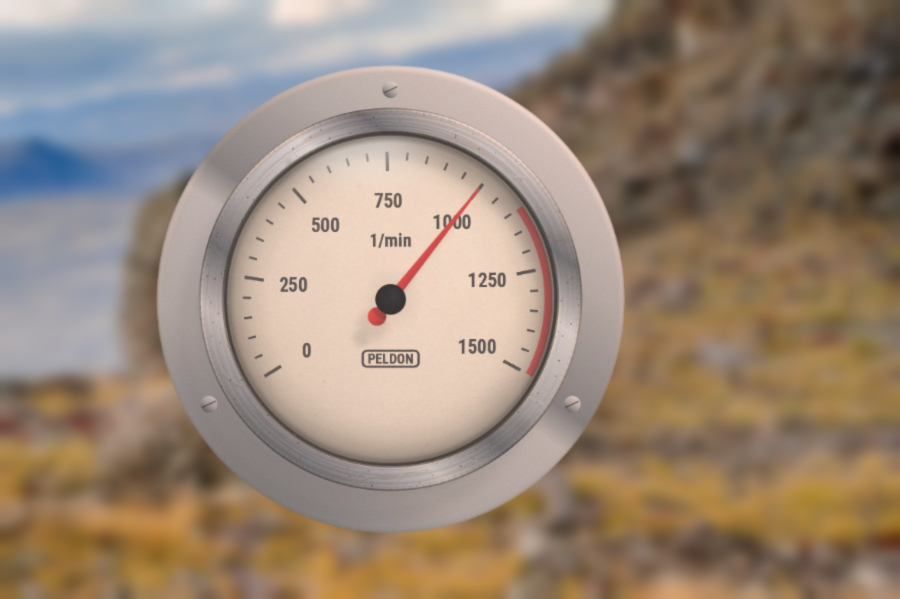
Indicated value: 1000rpm
